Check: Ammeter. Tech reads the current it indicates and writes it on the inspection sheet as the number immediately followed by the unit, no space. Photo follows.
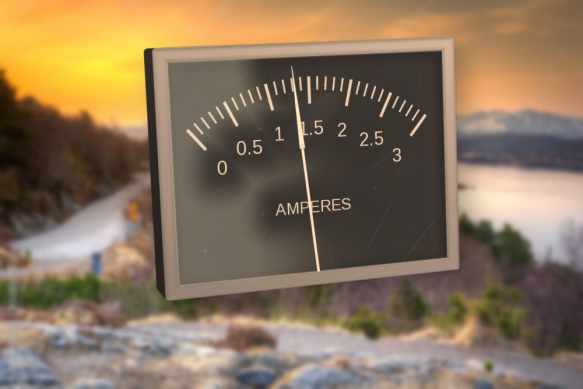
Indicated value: 1.3A
